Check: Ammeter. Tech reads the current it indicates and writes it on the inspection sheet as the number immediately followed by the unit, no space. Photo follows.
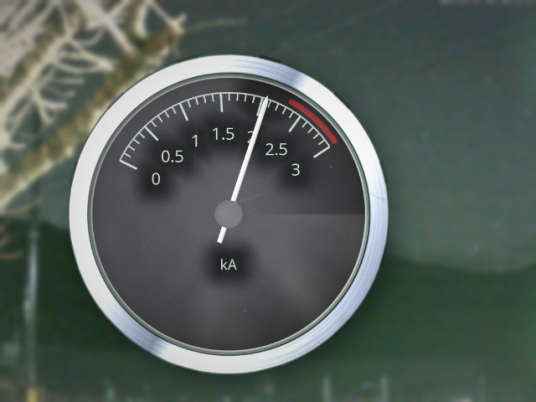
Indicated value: 2.05kA
